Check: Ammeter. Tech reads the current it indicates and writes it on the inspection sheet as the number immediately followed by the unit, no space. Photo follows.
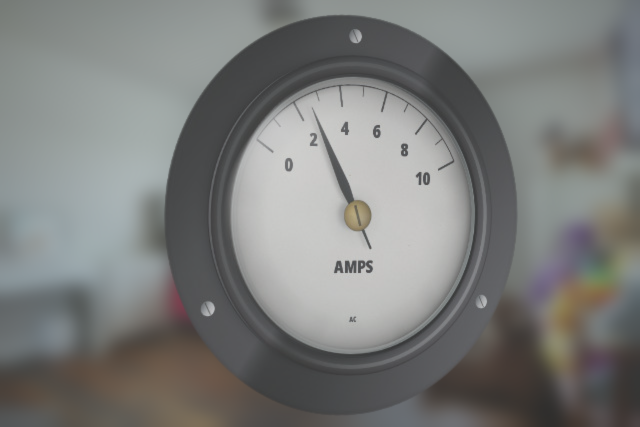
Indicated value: 2.5A
